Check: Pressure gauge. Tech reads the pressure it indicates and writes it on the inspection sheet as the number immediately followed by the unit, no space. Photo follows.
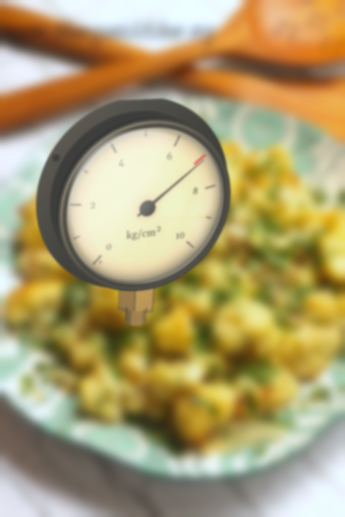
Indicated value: 7kg/cm²
